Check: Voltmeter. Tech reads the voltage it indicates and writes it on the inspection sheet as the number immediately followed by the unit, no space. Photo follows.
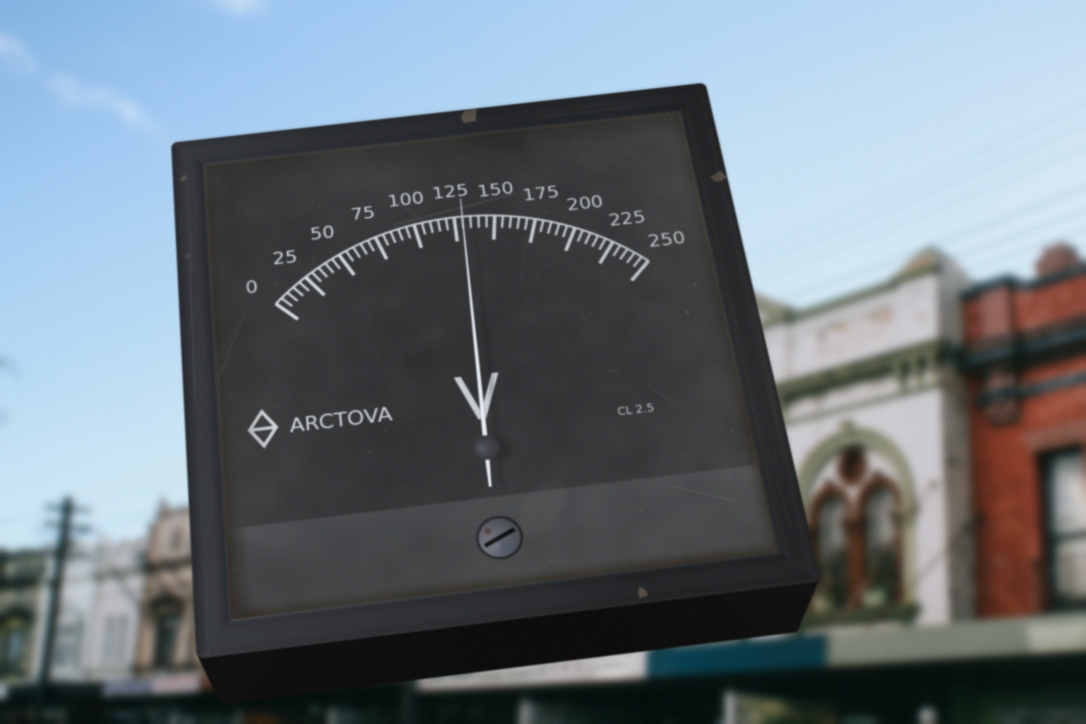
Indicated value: 130V
